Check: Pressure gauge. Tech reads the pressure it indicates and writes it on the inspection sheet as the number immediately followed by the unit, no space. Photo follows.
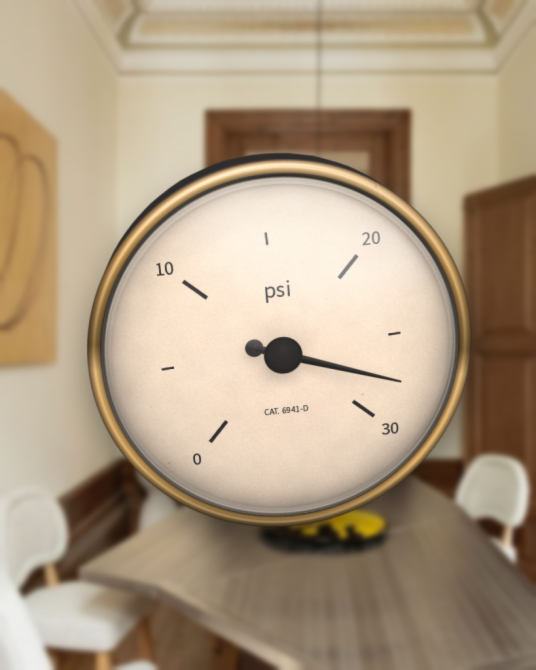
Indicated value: 27.5psi
